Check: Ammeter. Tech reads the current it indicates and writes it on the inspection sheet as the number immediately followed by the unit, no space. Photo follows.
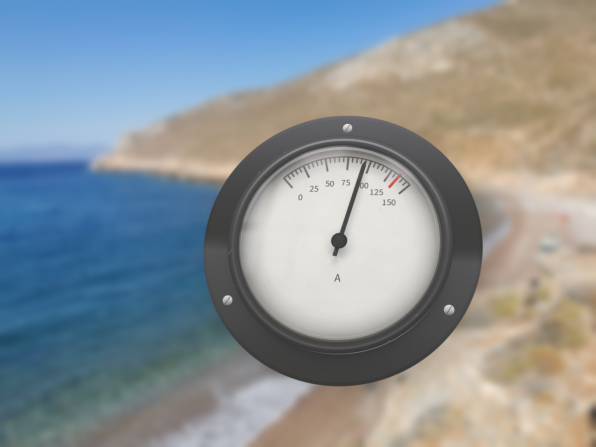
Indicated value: 95A
